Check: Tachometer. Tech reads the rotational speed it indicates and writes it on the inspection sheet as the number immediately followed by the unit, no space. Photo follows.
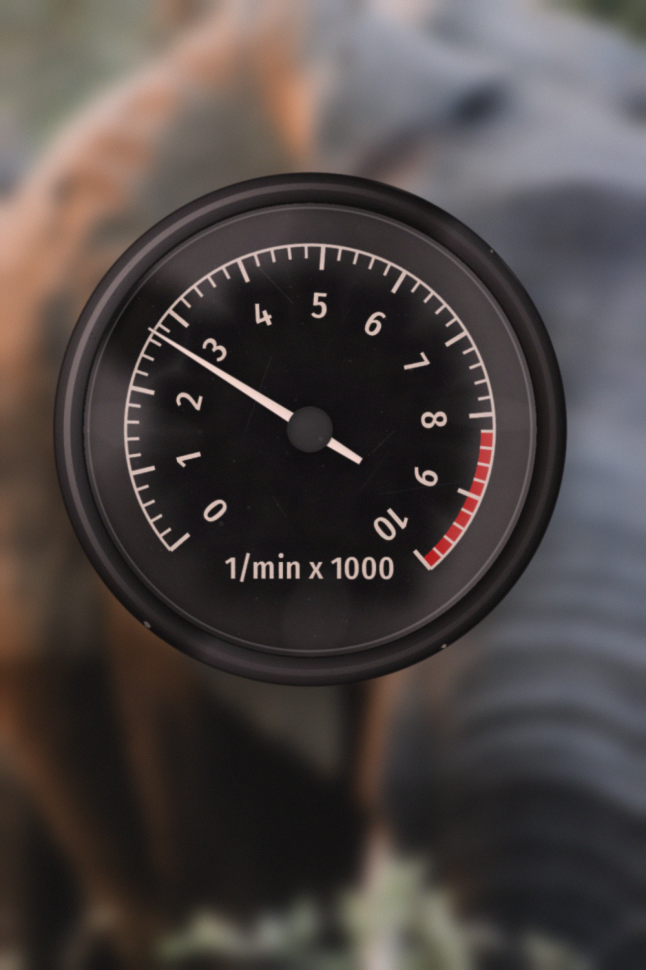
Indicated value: 2700rpm
